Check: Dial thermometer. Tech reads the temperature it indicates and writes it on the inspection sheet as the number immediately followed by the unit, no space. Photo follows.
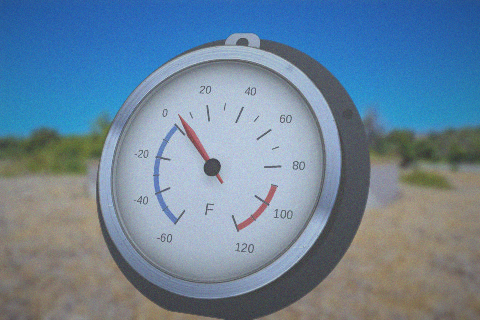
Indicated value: 5°F
